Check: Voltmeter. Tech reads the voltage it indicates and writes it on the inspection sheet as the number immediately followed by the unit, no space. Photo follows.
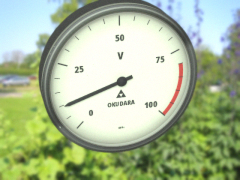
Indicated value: 10V
